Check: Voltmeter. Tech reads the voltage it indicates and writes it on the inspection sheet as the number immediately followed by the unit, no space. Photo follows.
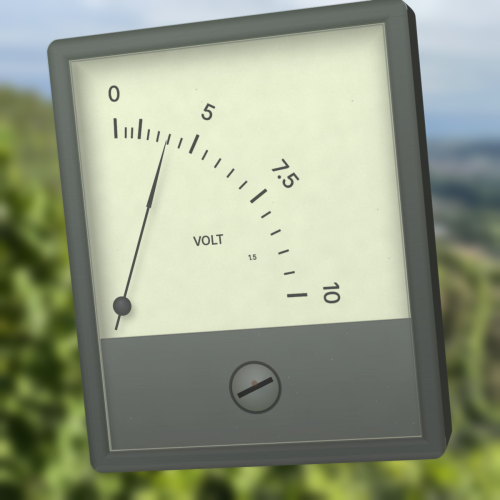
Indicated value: 4V
